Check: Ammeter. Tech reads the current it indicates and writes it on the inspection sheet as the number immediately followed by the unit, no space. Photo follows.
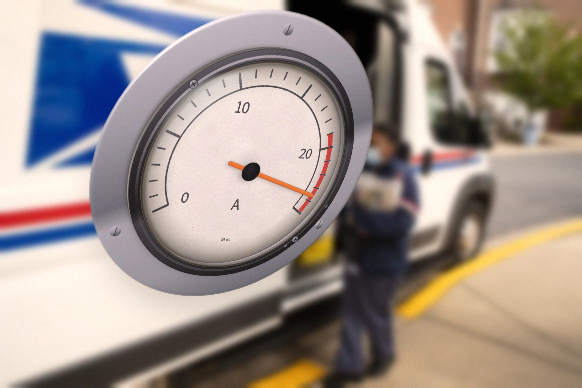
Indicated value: 23.5A
